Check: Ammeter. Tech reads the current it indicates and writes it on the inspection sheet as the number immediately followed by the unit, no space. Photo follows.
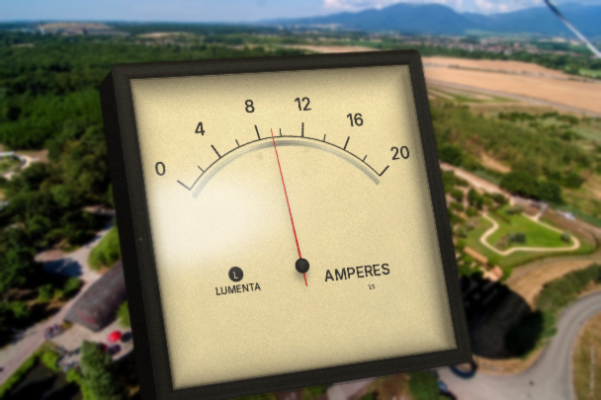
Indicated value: 9A
